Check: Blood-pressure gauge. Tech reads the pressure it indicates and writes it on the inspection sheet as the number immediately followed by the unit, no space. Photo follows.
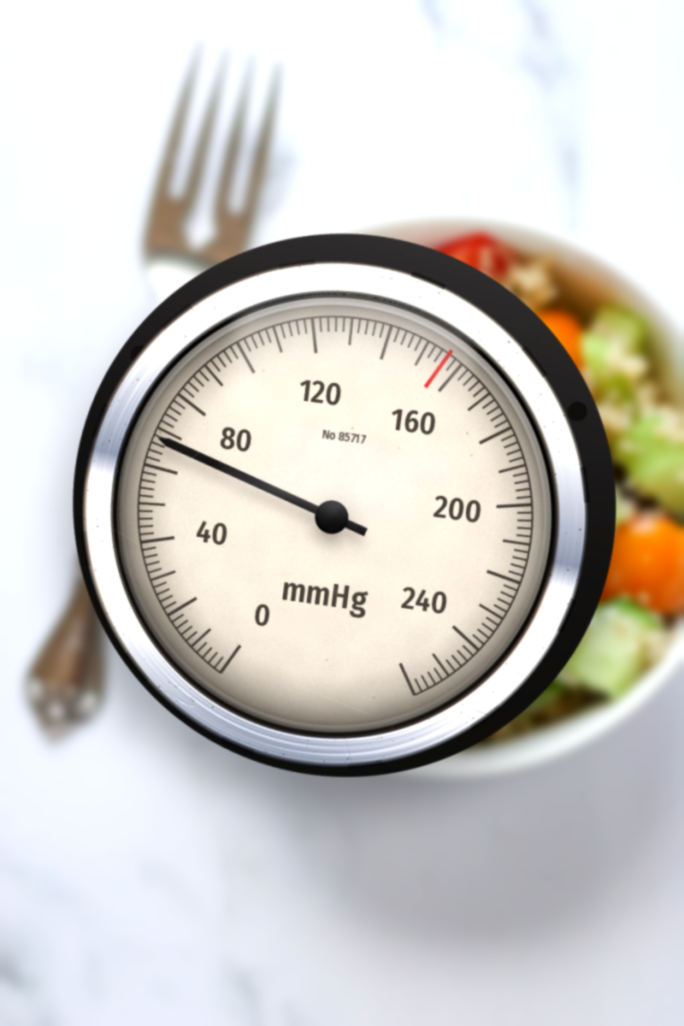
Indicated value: 68mmHg
